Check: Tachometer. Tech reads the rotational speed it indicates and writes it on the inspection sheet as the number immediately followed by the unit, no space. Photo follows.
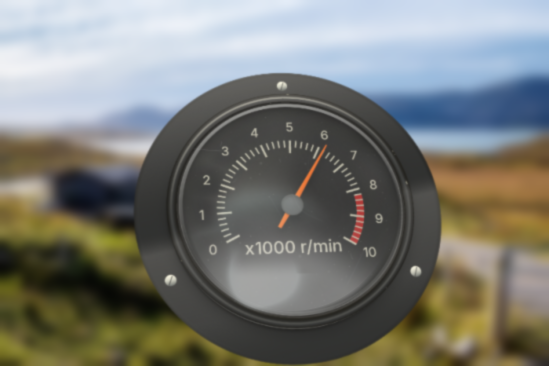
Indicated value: 6200rpm
